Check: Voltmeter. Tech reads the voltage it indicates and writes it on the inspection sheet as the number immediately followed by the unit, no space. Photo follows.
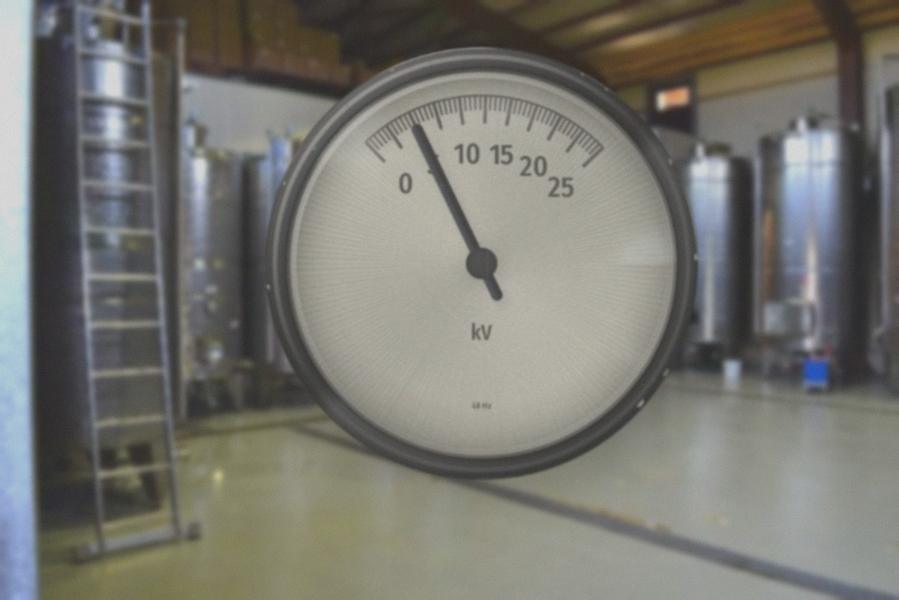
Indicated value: 5kV
